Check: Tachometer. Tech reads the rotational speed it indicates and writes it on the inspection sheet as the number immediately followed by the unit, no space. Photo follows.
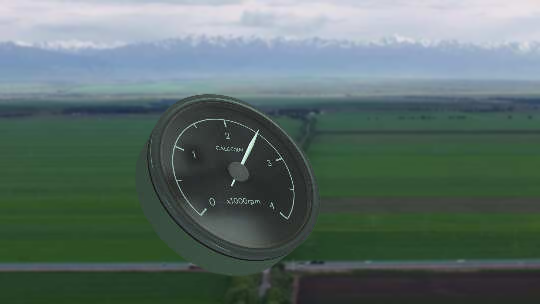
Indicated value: 2500rpm
